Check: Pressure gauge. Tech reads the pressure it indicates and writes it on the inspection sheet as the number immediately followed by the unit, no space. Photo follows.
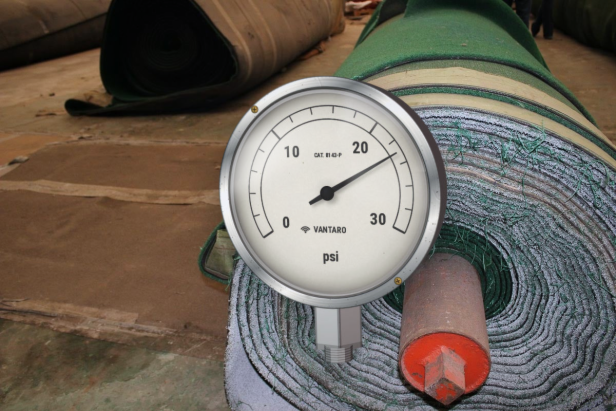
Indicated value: 23psi
